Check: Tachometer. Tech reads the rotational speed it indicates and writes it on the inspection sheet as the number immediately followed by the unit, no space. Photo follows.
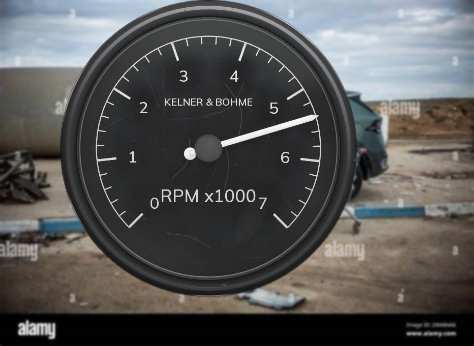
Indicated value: 5400rpm
